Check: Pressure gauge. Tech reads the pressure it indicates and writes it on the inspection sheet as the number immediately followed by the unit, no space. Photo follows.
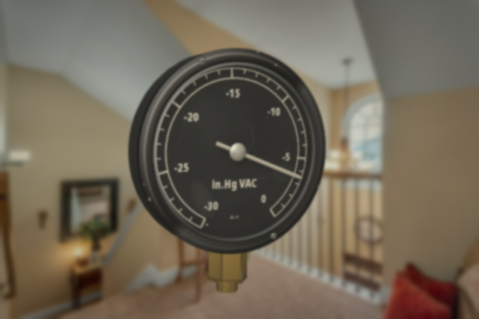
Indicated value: -3.5inHg
